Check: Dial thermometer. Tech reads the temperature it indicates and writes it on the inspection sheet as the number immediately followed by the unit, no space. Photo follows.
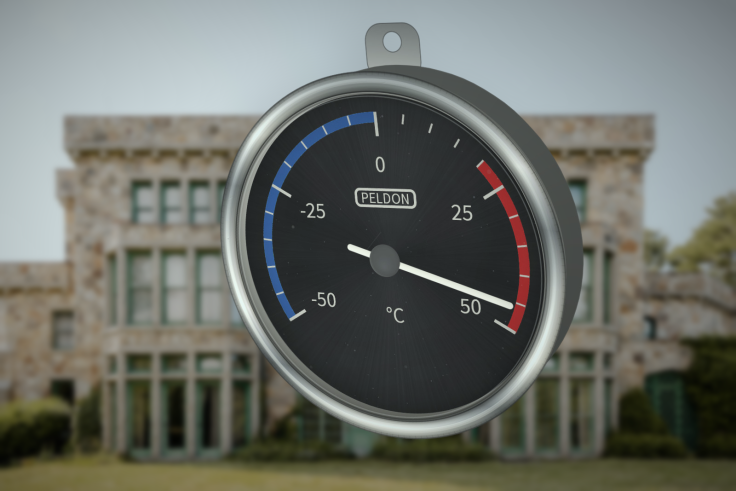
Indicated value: 45°C
